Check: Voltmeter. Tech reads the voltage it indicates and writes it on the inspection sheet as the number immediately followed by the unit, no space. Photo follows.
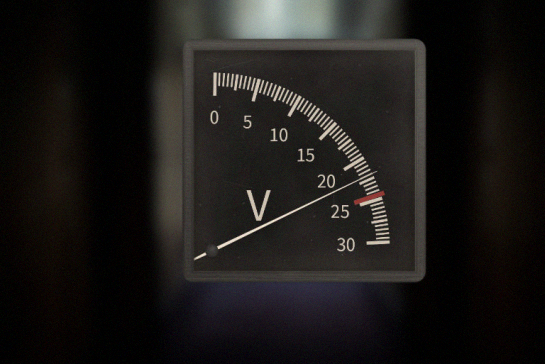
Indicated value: 22V
